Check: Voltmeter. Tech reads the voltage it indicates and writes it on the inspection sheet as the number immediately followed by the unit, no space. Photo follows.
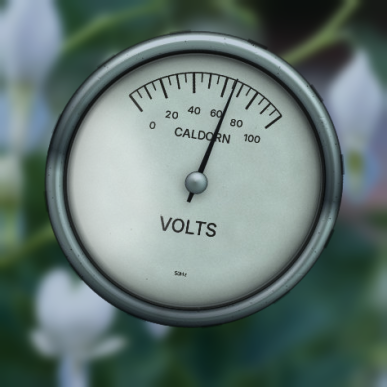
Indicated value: 65V
